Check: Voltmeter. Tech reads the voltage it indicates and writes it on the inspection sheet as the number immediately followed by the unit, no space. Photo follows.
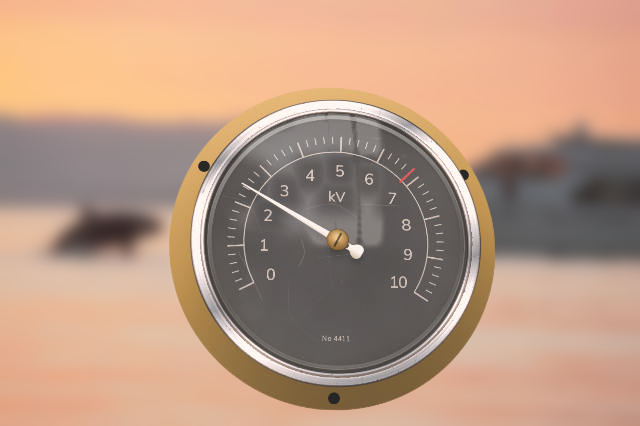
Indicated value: 2.4kV
